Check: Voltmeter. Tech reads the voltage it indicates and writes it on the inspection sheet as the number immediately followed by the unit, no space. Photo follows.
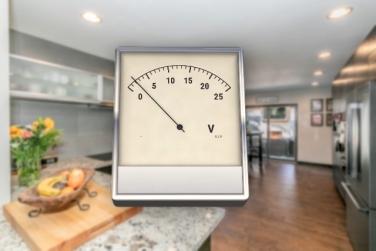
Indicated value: 2V
